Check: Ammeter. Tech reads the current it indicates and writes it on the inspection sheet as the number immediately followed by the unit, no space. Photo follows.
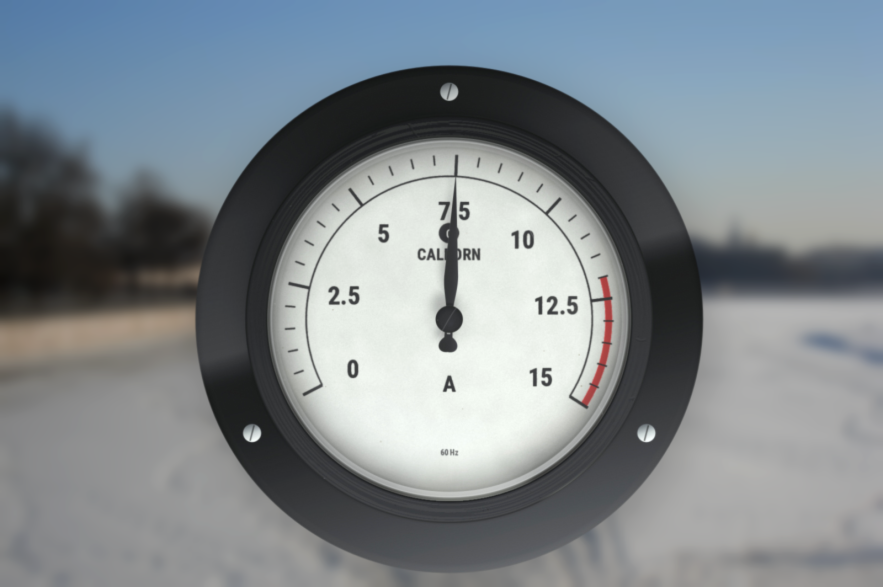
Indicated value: 7.5A
